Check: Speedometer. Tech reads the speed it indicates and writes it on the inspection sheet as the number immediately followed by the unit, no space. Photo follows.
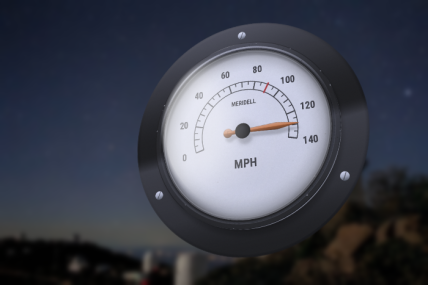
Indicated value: 130mph
